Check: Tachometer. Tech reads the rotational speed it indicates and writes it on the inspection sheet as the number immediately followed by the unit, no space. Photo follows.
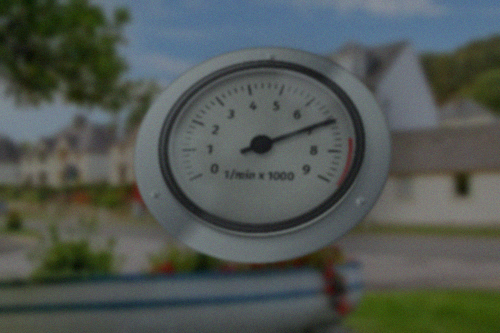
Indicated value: 7000rpm
